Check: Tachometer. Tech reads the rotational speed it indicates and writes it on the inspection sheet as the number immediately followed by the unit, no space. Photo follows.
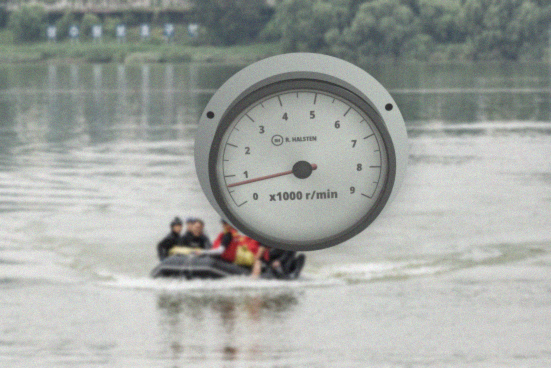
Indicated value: 750rpm
